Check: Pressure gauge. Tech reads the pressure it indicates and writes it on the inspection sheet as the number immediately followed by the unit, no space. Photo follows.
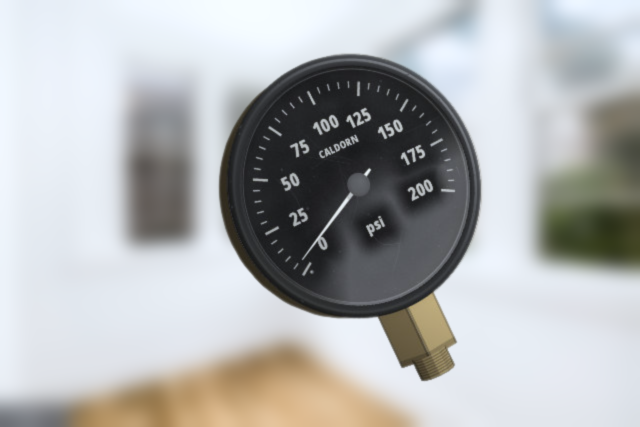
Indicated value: 5psi
